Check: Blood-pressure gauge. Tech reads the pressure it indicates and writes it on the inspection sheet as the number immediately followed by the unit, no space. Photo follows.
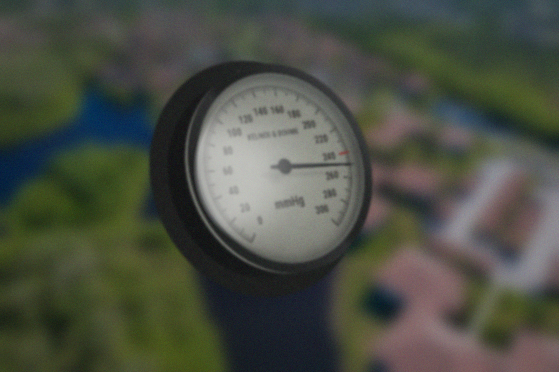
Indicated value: 250mmHg
